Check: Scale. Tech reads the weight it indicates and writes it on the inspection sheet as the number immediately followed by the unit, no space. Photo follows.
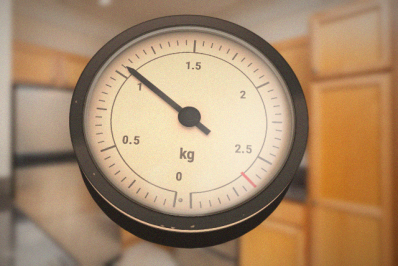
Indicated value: 1.05kg
